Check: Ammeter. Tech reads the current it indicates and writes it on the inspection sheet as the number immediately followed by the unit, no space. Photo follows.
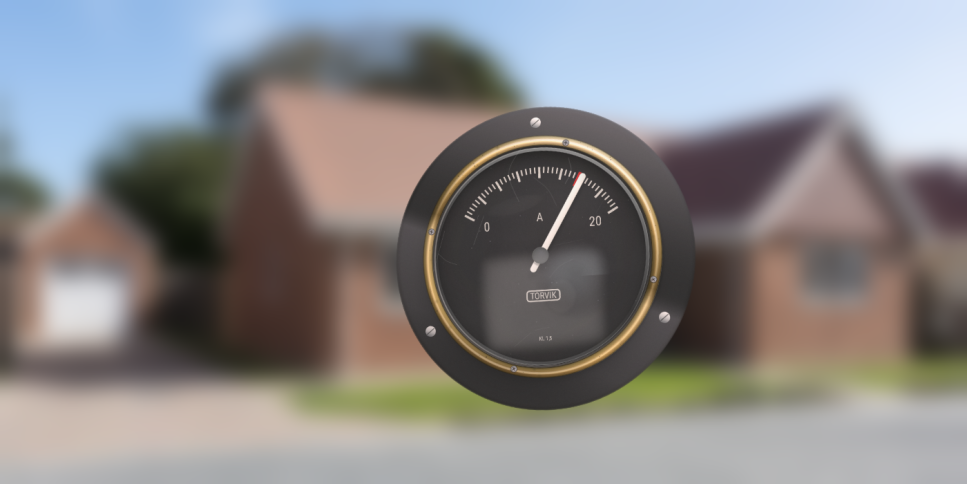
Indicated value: 15A
